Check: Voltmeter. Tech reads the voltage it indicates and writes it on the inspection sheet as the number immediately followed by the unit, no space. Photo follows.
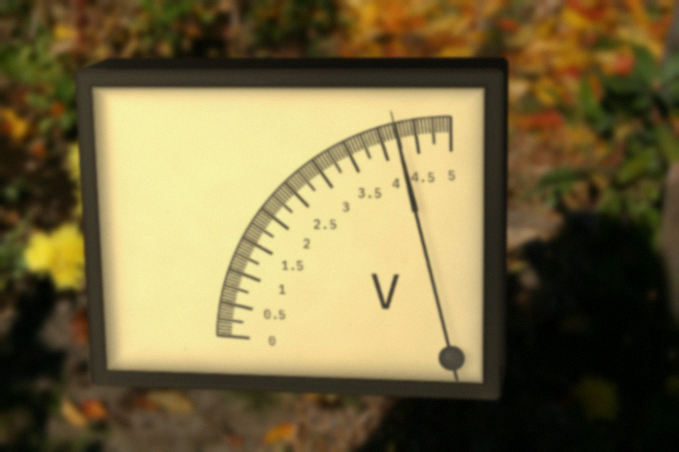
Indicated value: 4.25V
